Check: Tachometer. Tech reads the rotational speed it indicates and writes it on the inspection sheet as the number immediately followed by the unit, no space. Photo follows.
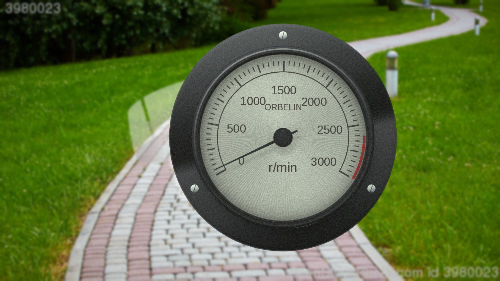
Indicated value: 50rpm
